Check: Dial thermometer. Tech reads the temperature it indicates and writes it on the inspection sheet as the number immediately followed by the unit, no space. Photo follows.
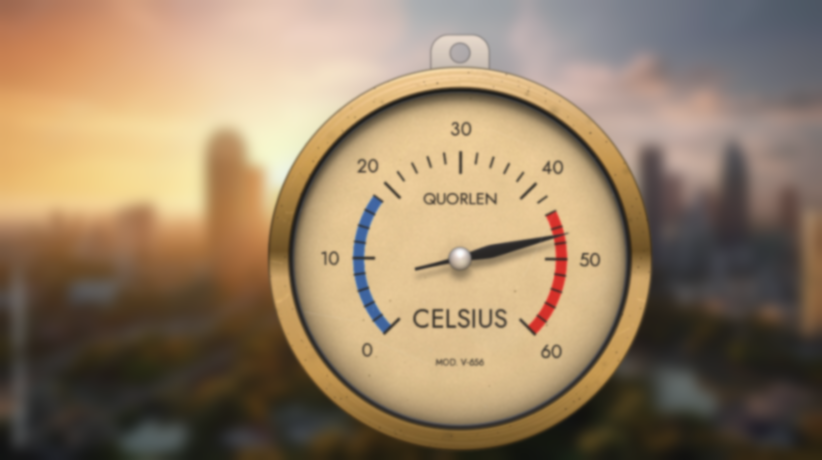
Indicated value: 47°C
